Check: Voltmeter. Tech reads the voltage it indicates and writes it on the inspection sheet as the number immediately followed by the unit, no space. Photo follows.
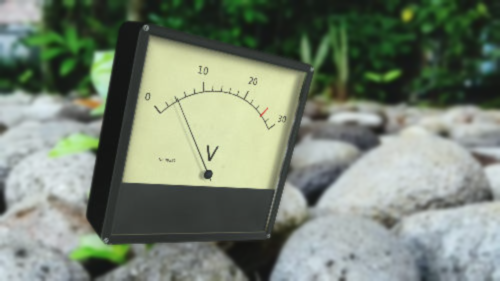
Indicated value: 4V
